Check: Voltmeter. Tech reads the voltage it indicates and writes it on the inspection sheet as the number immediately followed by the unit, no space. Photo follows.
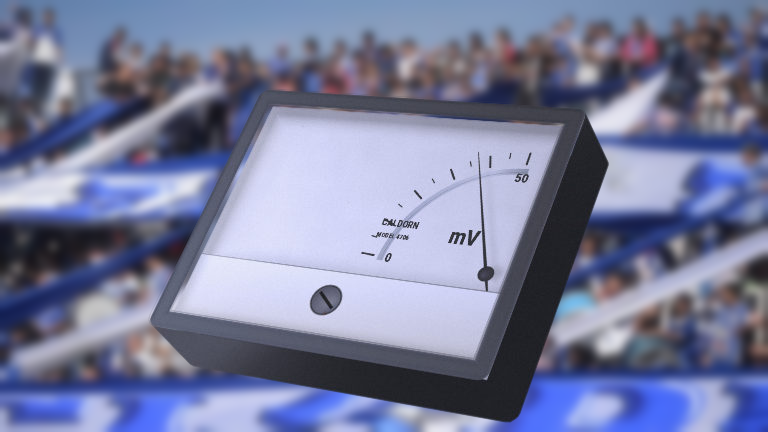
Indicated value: 37.5mV
